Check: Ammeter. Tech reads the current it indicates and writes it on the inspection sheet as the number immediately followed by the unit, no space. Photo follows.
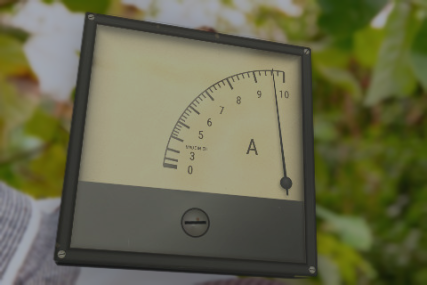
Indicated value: 9.6A
